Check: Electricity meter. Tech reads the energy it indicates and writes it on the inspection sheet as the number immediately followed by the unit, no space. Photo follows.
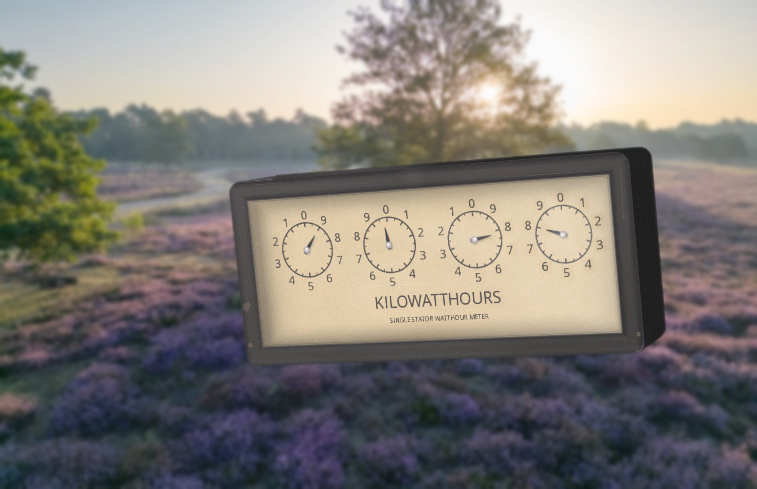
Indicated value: 8978kWh
